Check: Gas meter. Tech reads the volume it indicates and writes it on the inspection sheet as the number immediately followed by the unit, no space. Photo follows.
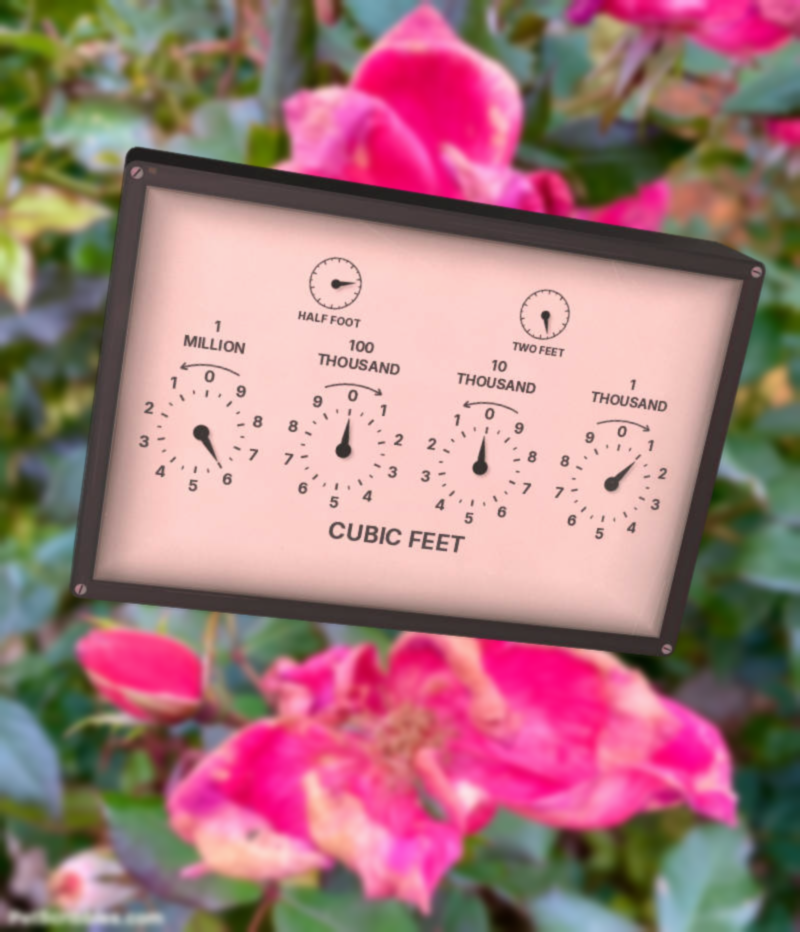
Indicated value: 600100ft³
